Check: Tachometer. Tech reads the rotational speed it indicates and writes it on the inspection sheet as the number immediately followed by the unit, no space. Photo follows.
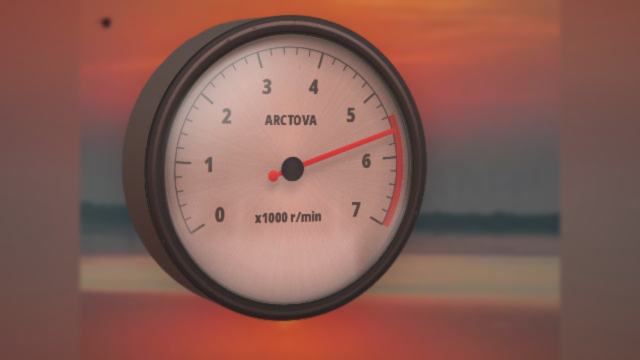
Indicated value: 5600rpm
